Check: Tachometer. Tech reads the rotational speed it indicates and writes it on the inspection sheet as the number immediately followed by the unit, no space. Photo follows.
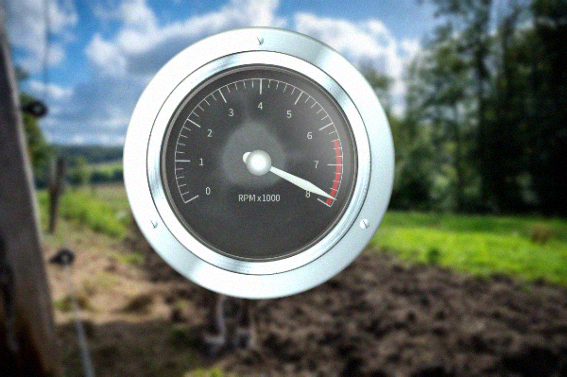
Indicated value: 7800rpm
